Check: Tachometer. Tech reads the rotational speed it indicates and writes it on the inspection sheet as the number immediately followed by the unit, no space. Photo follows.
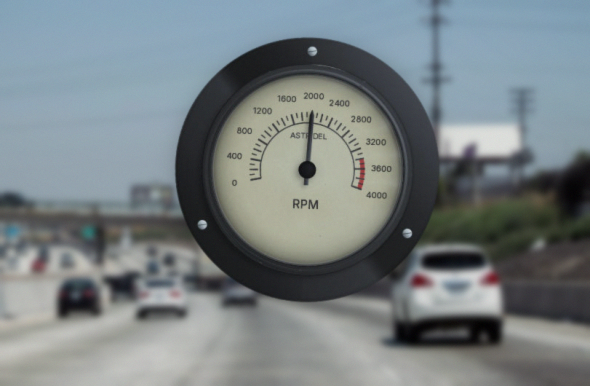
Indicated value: 2000rpm
